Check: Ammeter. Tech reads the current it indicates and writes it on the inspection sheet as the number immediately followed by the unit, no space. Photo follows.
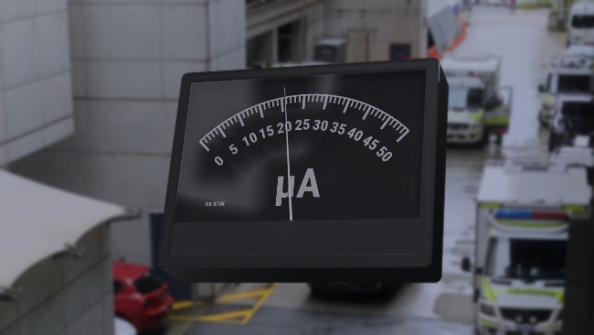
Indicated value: 21µA
